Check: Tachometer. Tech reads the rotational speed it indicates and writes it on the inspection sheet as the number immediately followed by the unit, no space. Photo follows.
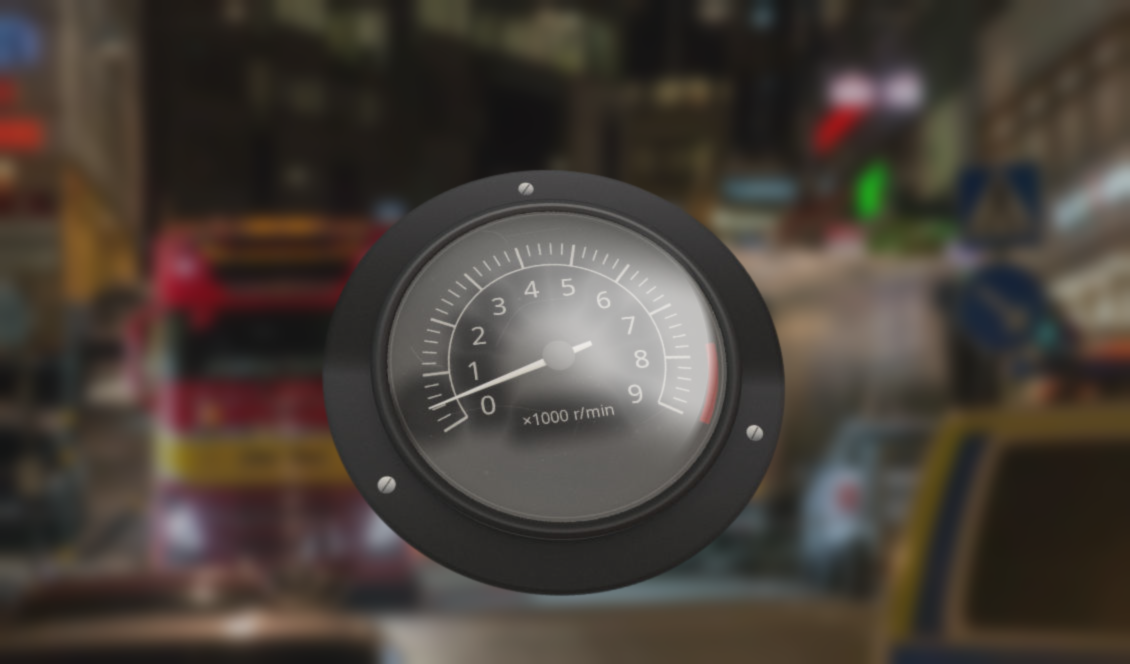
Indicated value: 400rpm
